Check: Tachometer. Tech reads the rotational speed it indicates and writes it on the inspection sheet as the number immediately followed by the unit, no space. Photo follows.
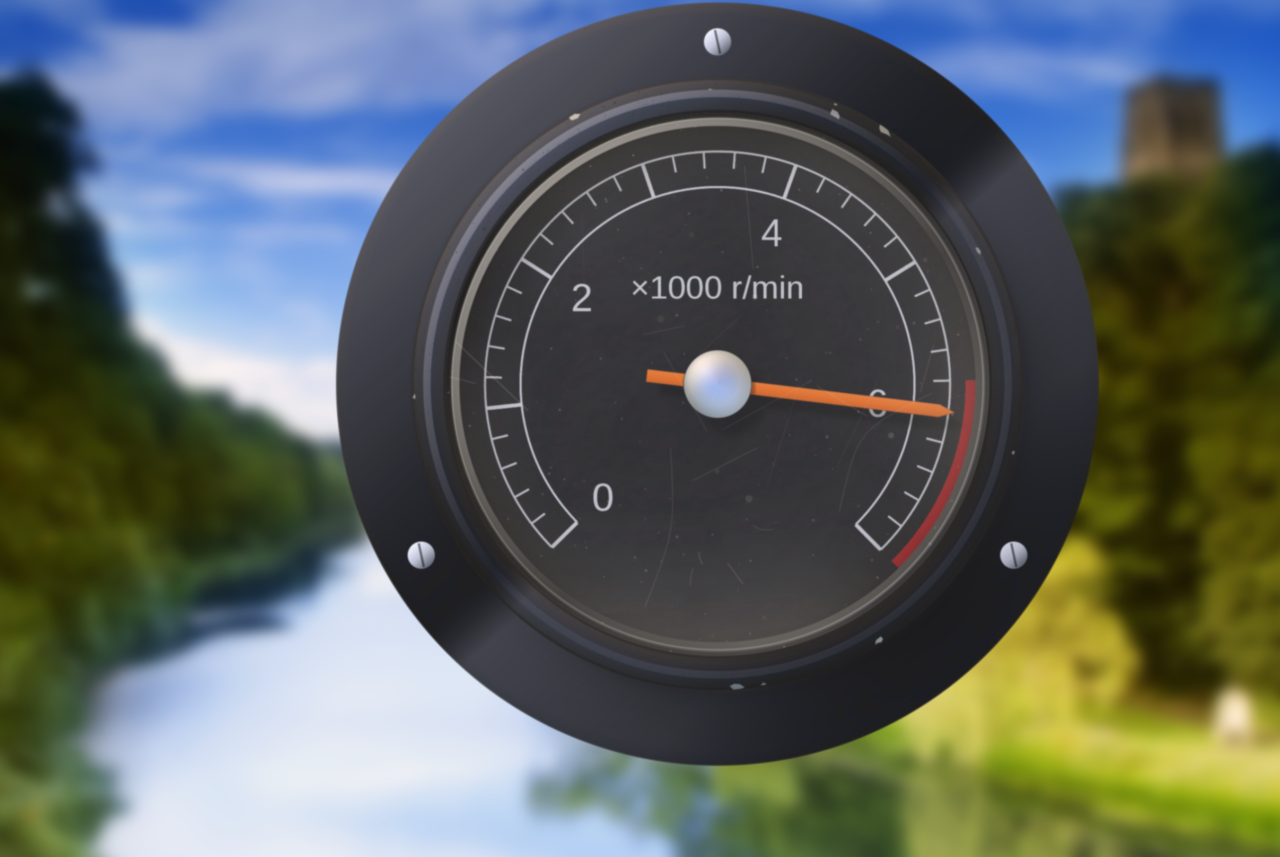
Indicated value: 6000rpm
